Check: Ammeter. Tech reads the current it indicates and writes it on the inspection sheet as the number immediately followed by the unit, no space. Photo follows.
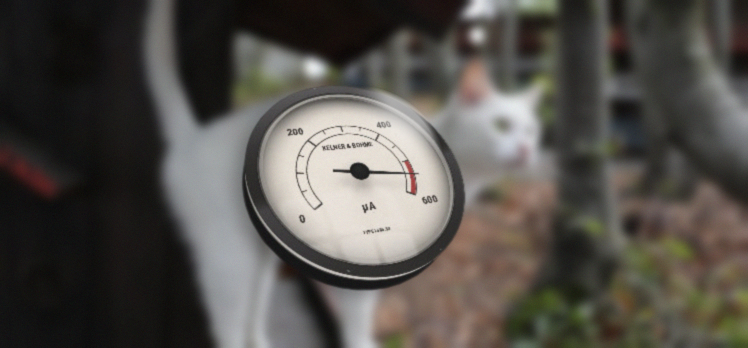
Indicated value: 550µA
